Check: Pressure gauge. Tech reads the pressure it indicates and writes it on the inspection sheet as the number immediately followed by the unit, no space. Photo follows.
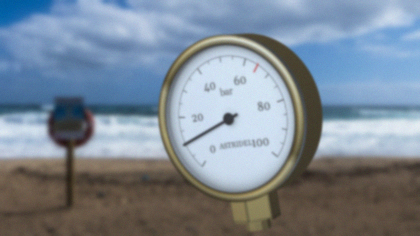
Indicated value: 10bar
